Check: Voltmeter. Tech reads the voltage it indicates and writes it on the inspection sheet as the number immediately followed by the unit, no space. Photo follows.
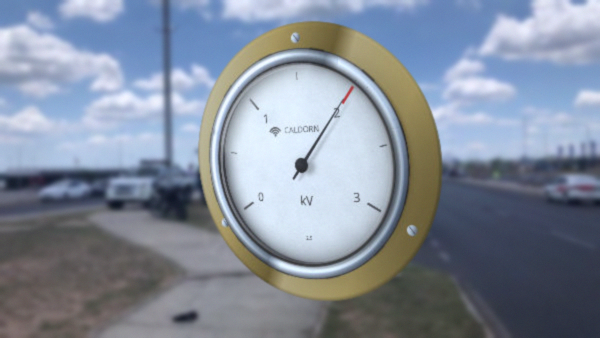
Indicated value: 2kV
